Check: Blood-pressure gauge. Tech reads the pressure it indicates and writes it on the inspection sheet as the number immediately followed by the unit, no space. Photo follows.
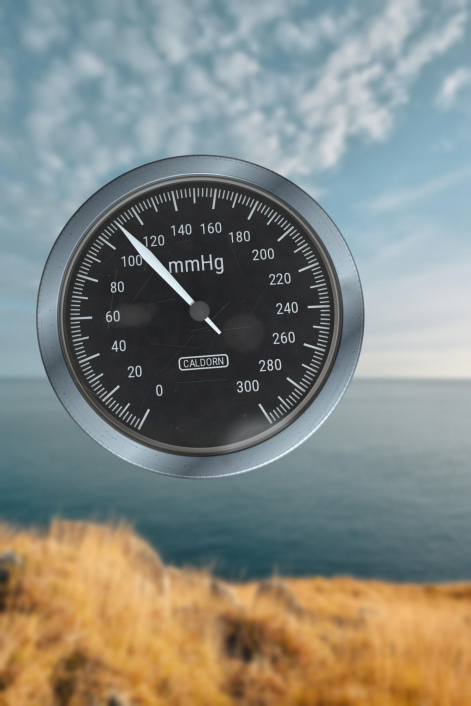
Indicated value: 110mmHg
